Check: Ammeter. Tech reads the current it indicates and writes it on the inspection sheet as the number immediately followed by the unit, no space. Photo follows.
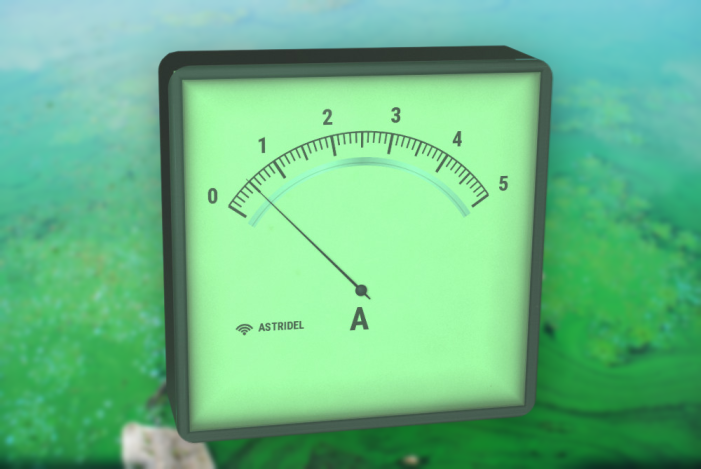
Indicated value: 0.5A
